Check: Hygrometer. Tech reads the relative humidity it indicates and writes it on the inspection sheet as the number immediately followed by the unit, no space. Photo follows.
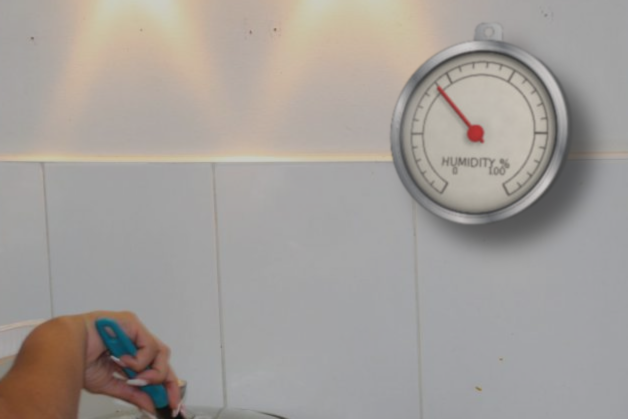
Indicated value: 36%
